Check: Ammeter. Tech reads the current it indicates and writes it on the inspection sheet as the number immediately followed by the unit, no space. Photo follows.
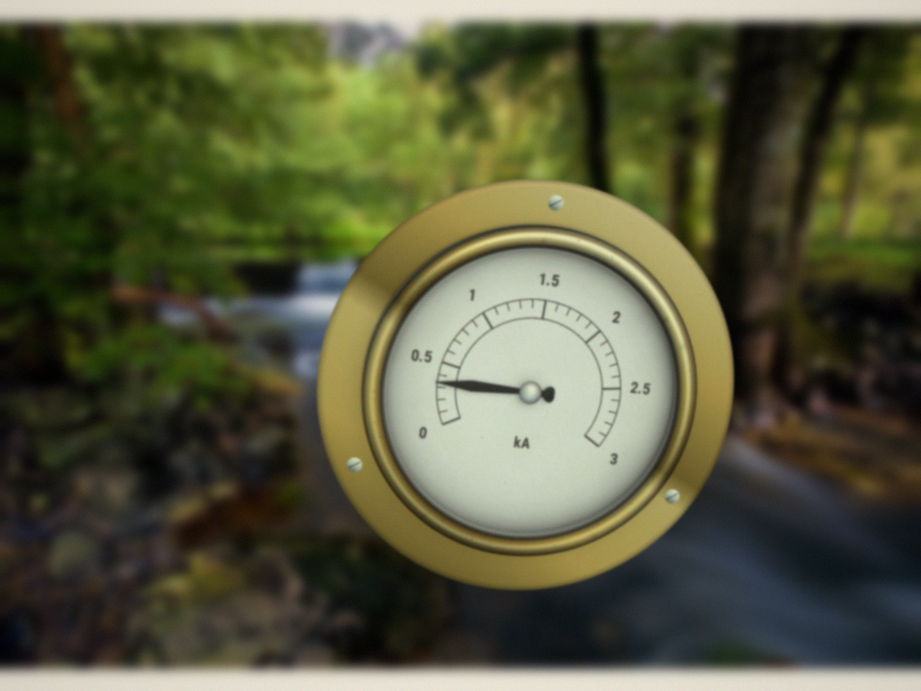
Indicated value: 0.35kA
